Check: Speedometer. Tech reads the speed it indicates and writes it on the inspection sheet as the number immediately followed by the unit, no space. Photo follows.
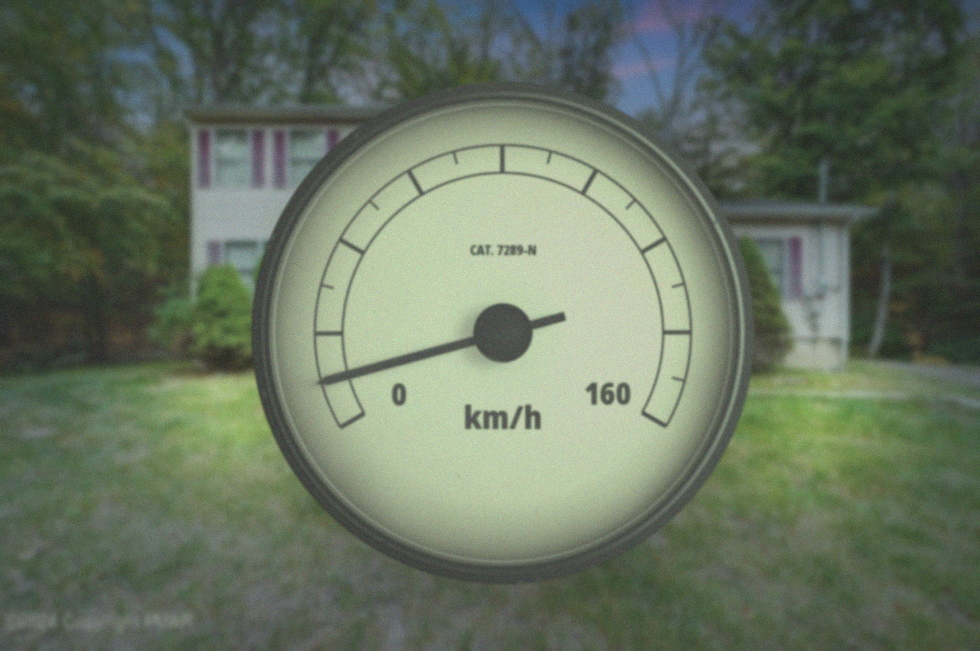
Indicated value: 10km/h
